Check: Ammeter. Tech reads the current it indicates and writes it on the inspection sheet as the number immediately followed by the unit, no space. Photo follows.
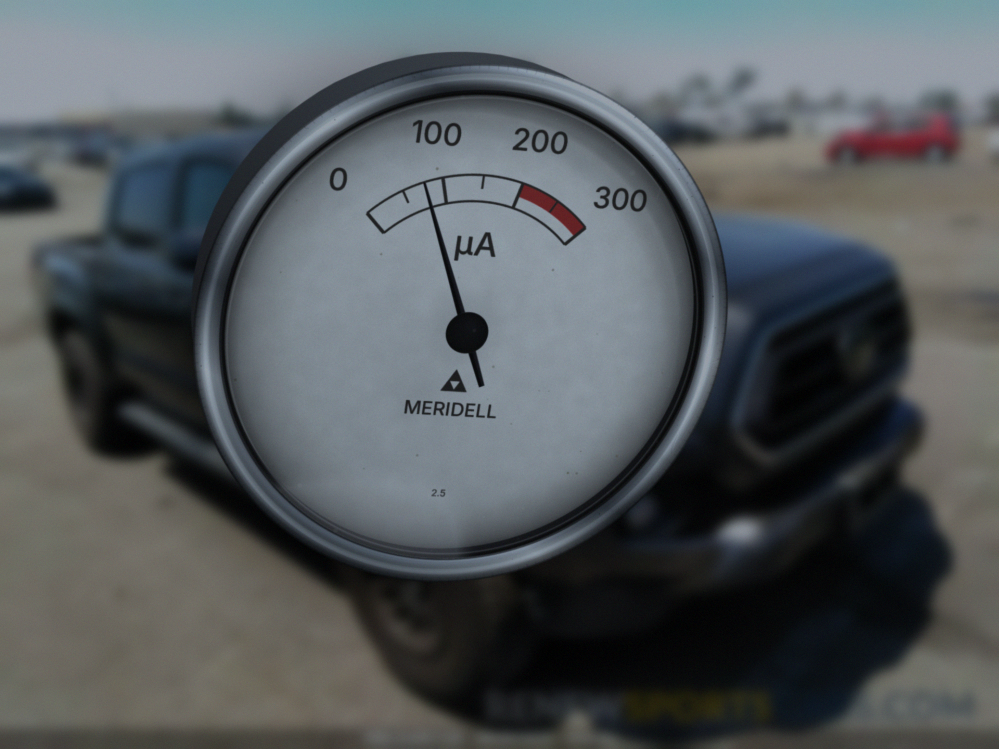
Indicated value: 75µA
